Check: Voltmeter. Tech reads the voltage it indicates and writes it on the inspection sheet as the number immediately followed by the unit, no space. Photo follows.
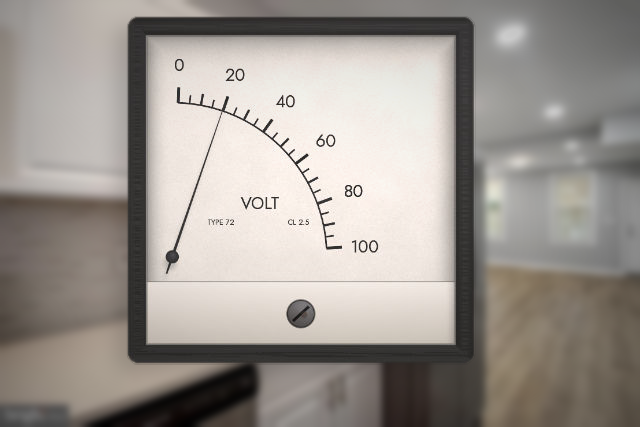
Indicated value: 20V
